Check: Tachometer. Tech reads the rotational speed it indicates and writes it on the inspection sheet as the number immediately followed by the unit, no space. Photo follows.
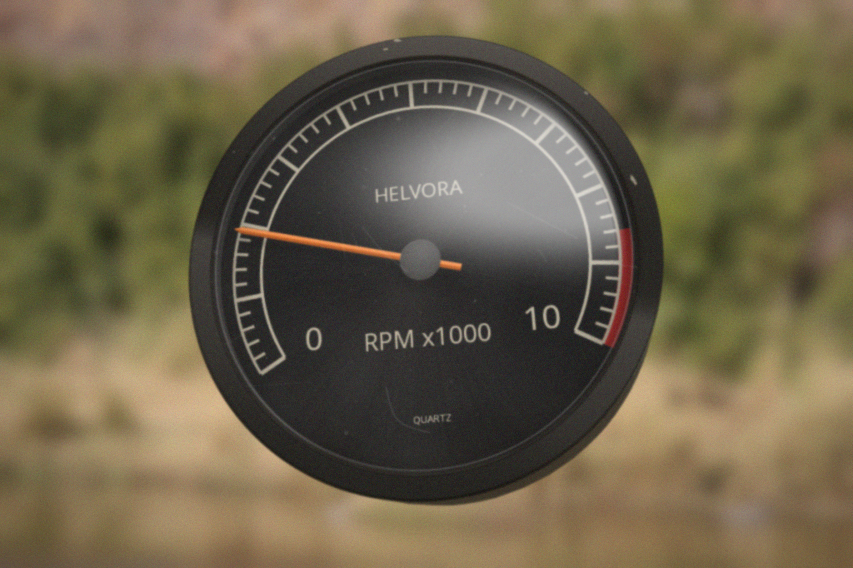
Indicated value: 1900rpm
